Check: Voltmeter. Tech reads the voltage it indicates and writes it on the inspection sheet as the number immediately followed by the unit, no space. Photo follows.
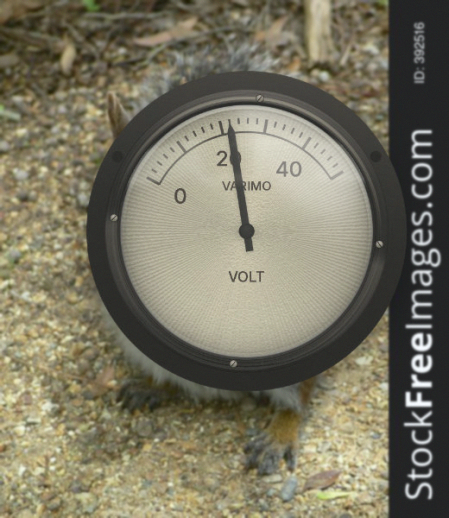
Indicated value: 22V
